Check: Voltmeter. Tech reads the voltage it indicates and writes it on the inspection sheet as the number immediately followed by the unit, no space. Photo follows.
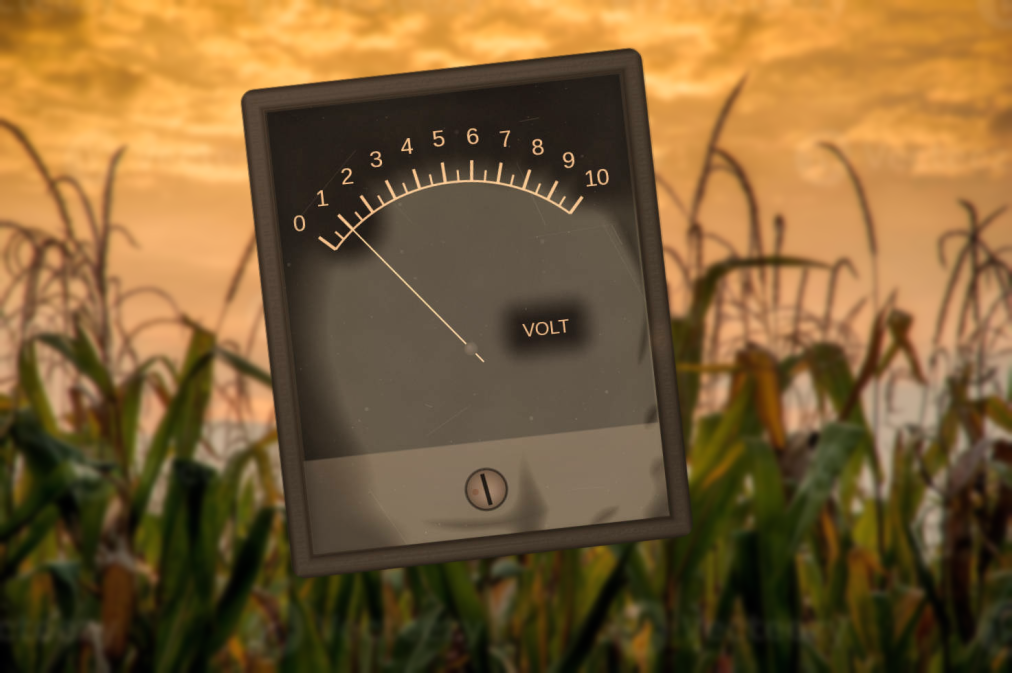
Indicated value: 1V
